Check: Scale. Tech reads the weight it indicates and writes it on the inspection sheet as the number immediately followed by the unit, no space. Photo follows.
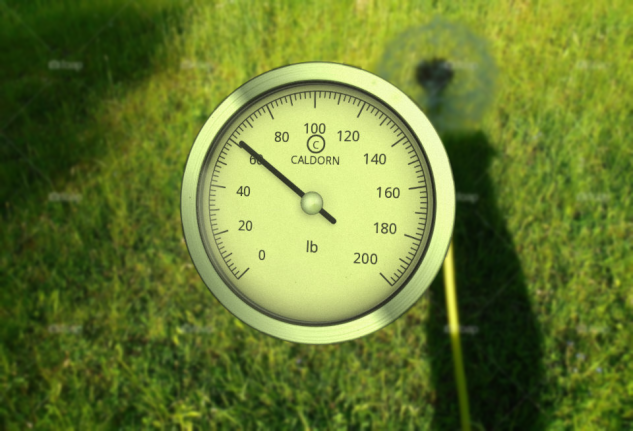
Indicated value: 62lb
